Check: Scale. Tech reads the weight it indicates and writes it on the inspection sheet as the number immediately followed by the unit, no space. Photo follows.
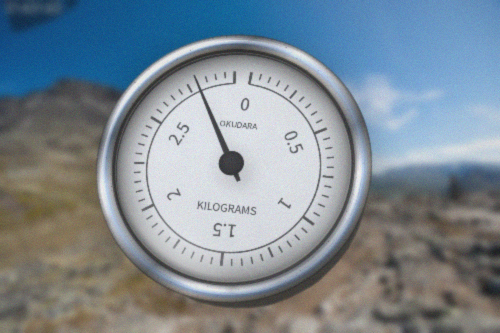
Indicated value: 2.8kg
